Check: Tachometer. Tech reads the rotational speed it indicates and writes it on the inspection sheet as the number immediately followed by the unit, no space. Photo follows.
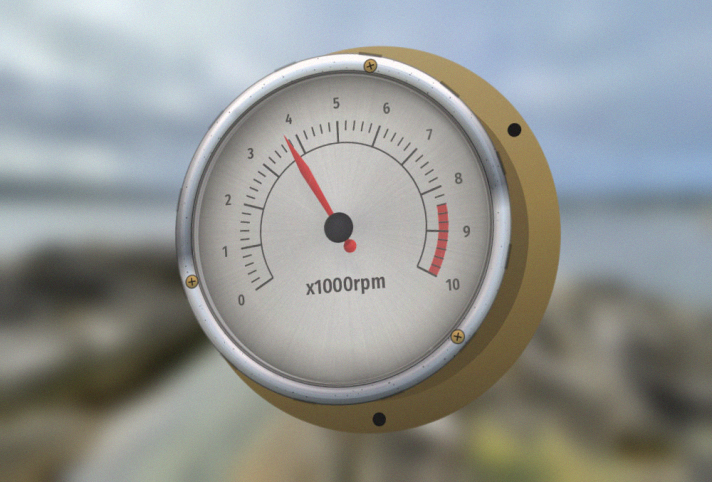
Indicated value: 3800rpm
